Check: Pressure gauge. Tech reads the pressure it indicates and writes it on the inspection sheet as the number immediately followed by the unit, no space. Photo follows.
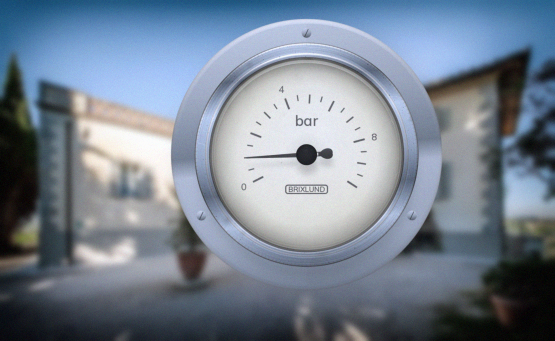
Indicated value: 1bar
